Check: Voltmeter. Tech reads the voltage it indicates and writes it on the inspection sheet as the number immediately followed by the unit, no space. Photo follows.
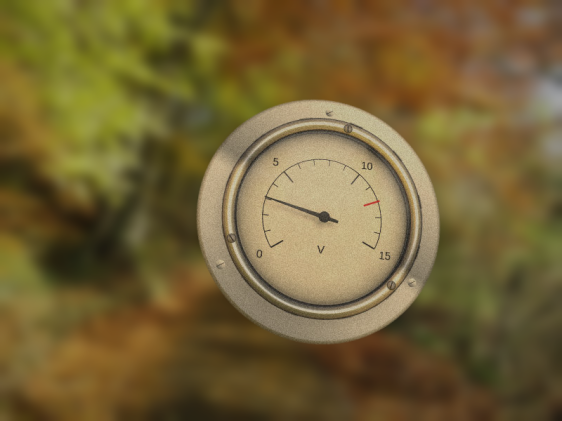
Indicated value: 3V
